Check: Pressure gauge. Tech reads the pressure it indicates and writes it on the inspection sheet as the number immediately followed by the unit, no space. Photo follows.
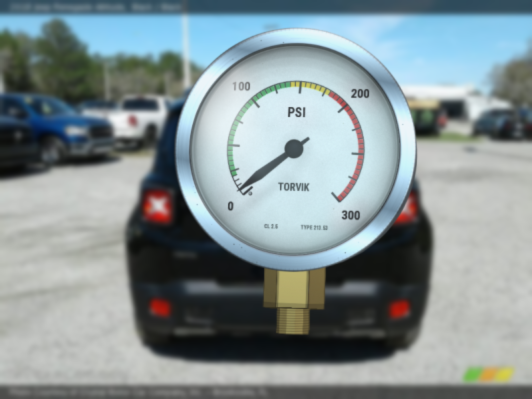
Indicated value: 5psi
